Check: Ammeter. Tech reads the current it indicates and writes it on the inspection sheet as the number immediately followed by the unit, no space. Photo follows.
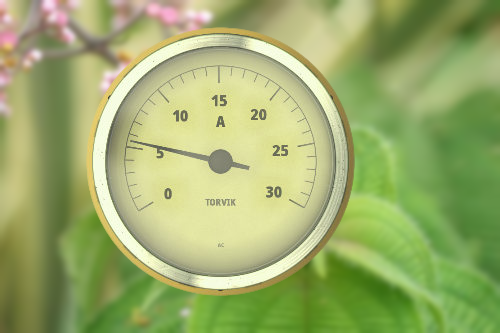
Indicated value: 5.5A
